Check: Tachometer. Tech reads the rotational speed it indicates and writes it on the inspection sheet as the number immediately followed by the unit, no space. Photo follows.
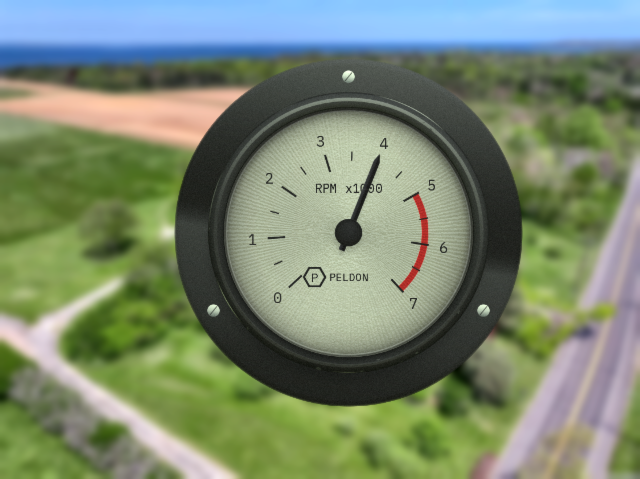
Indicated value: 4000rpm
